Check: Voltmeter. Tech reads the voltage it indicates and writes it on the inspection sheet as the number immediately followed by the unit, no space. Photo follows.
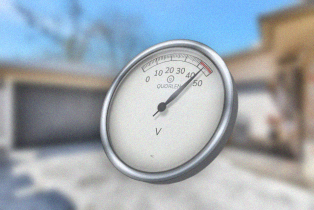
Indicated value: 45V
